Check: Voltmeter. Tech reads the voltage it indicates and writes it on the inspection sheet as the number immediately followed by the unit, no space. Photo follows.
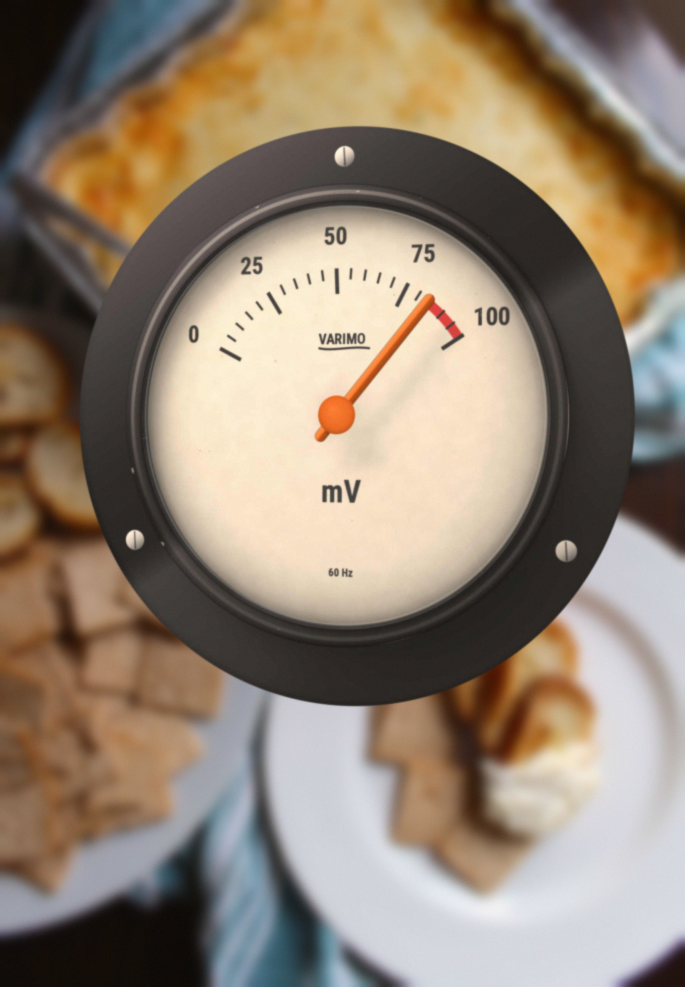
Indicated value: 85mV
